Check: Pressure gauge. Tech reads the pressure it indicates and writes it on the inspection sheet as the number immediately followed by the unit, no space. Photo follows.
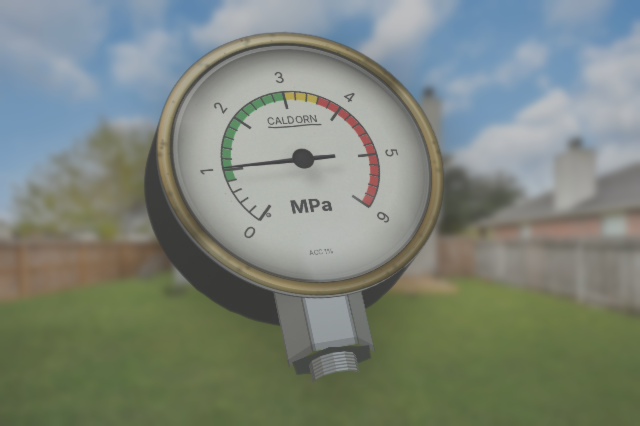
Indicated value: 1MPa
